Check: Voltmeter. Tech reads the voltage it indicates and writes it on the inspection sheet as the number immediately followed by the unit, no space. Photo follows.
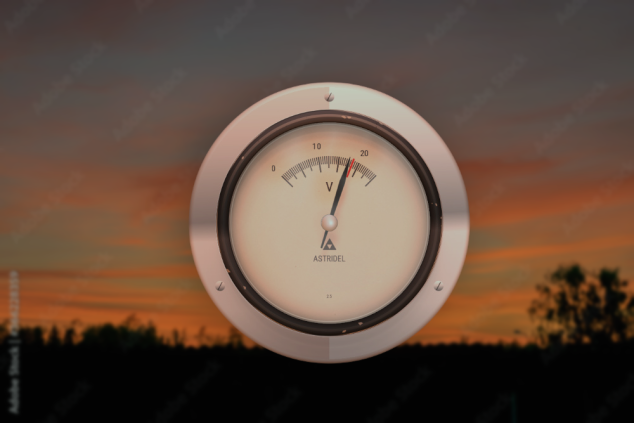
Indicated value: 17.5V
